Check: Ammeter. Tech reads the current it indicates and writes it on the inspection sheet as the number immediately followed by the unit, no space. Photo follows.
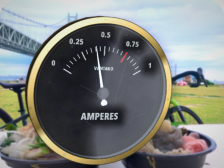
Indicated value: 0.4A
